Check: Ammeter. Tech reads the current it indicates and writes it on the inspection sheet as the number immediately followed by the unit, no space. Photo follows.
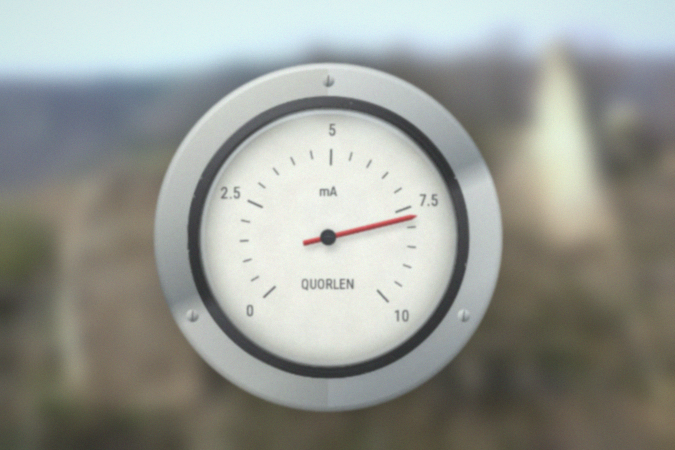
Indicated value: 7.75mA
